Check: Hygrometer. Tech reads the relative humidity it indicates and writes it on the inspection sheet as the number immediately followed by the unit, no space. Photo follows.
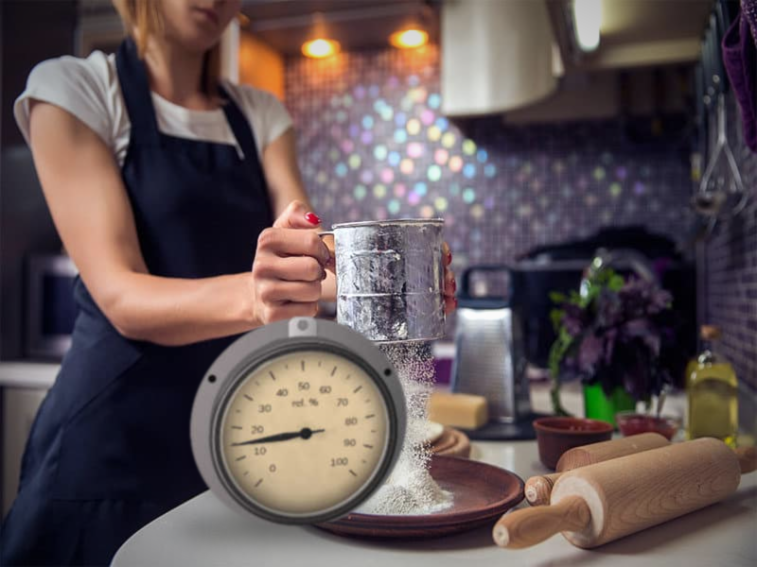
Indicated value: 15%
